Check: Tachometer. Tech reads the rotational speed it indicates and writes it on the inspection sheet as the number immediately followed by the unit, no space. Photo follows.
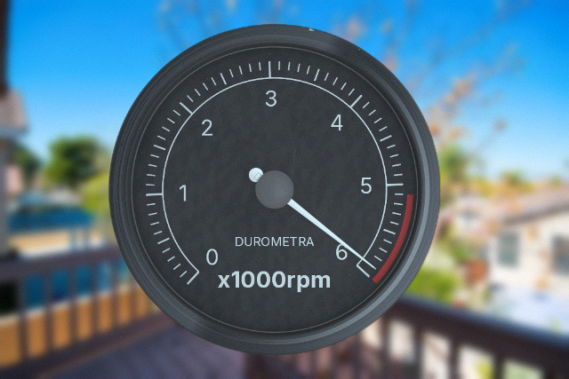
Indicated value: 5900rpm
